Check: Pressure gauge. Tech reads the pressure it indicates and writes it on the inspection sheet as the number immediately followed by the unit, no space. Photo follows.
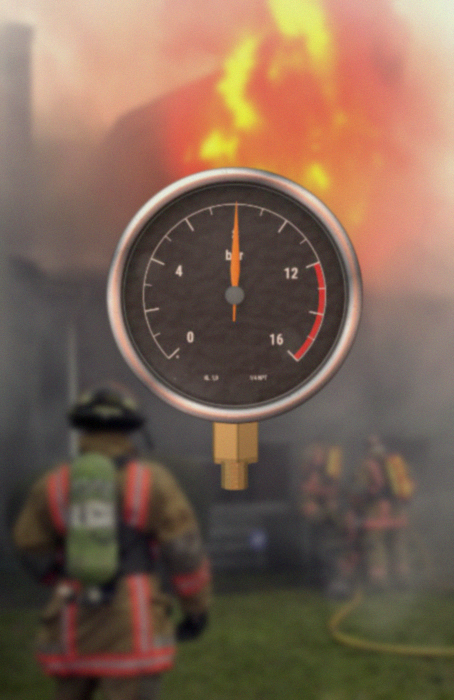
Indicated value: 8bar
